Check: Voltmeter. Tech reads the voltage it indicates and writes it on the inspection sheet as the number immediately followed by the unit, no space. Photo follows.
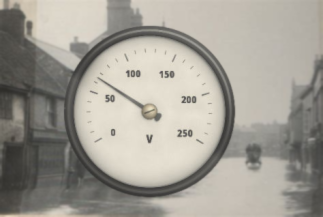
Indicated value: 65V
